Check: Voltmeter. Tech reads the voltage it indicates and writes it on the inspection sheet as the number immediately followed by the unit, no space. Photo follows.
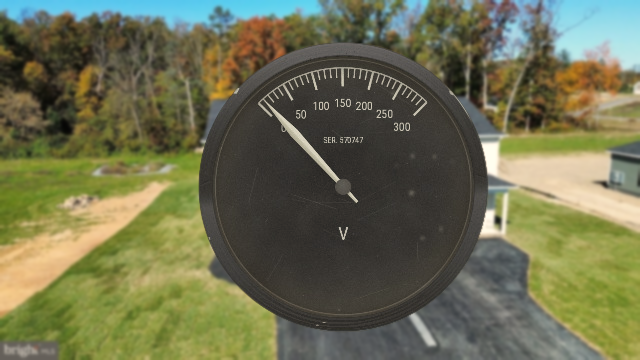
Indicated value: 10V
